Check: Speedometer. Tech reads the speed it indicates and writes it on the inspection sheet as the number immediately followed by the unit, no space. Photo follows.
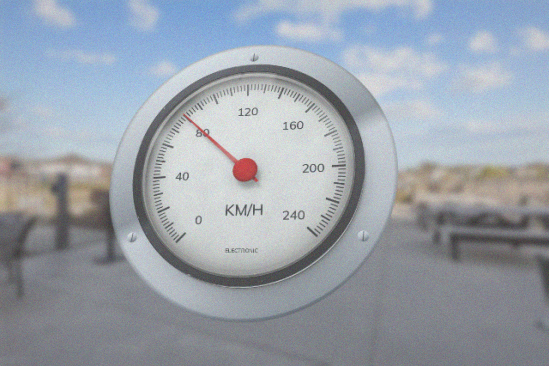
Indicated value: 80km/h
